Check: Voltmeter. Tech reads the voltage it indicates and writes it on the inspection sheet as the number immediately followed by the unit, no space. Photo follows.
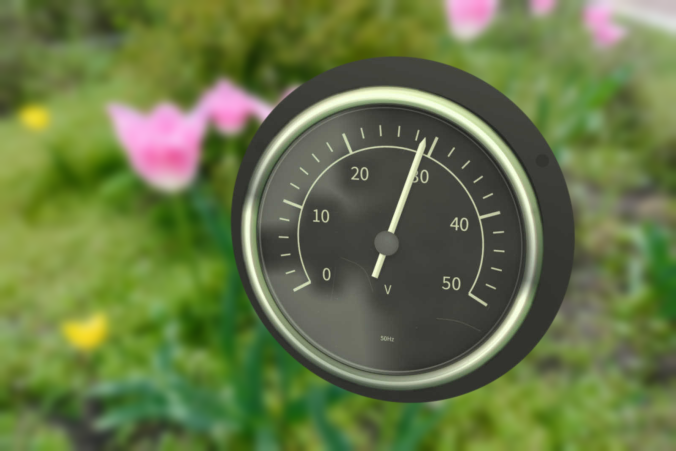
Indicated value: 29V
